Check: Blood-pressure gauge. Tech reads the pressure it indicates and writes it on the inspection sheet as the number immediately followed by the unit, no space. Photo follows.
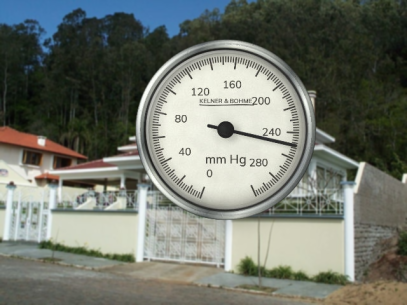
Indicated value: 250mmHg
